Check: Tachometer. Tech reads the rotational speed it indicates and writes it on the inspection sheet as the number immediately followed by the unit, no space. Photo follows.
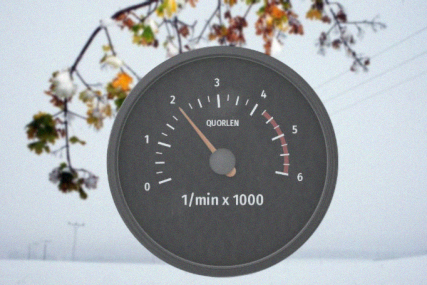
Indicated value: 2000rpm
